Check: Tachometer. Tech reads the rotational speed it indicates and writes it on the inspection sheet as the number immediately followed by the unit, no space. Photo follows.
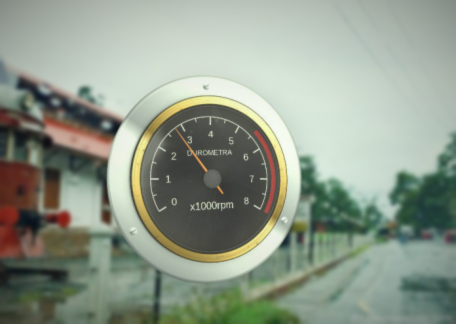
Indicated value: 2750rpm
